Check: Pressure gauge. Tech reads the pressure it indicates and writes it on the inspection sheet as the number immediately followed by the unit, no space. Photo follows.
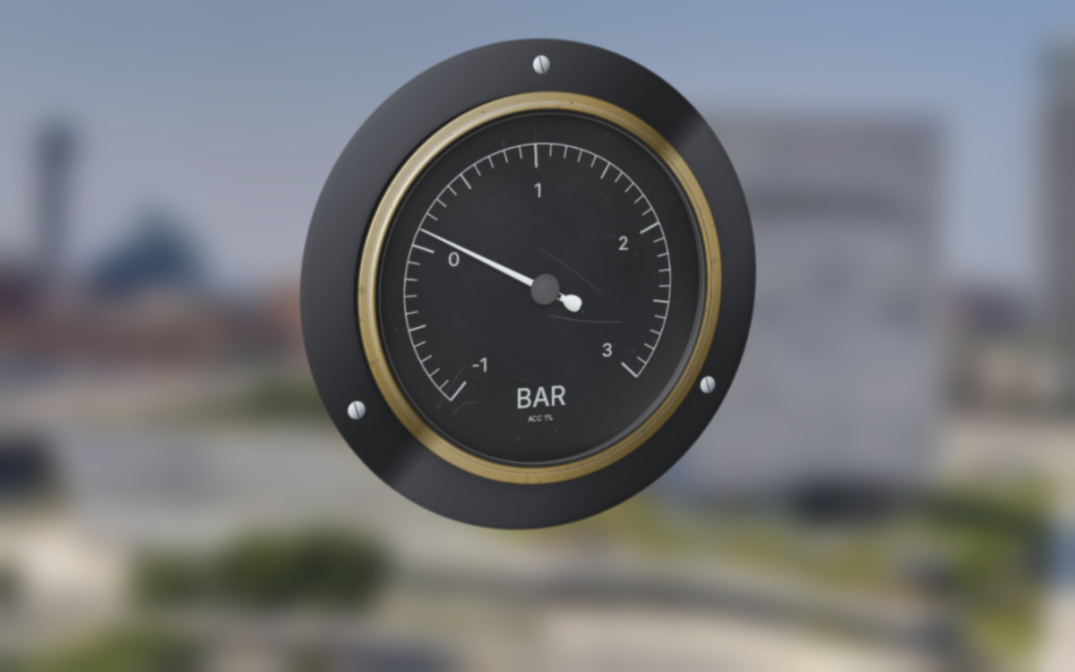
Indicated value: 0.1bar
